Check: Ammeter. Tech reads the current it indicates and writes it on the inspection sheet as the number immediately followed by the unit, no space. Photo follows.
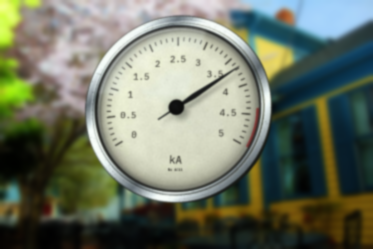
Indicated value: 3.7kA
